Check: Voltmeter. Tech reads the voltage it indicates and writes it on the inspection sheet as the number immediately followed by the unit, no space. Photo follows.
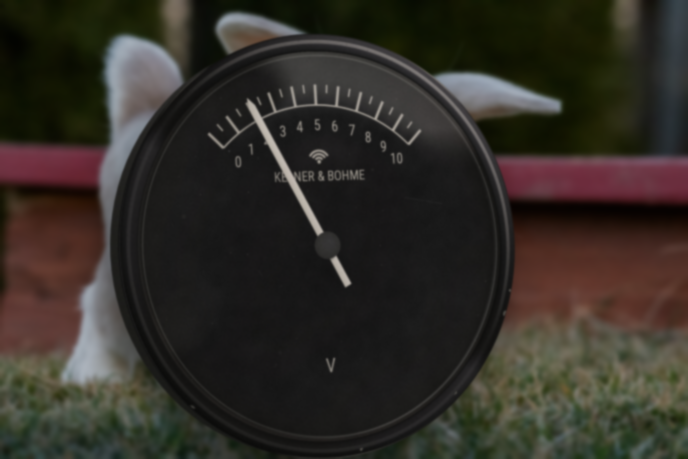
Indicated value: 2V
